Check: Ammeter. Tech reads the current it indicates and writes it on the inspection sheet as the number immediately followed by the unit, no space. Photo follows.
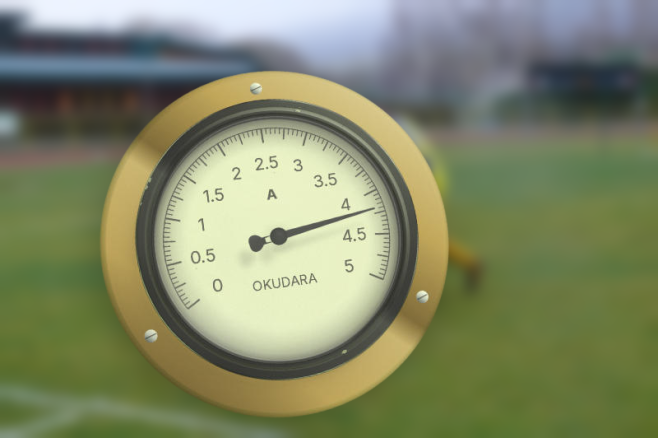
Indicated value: 4.2A
